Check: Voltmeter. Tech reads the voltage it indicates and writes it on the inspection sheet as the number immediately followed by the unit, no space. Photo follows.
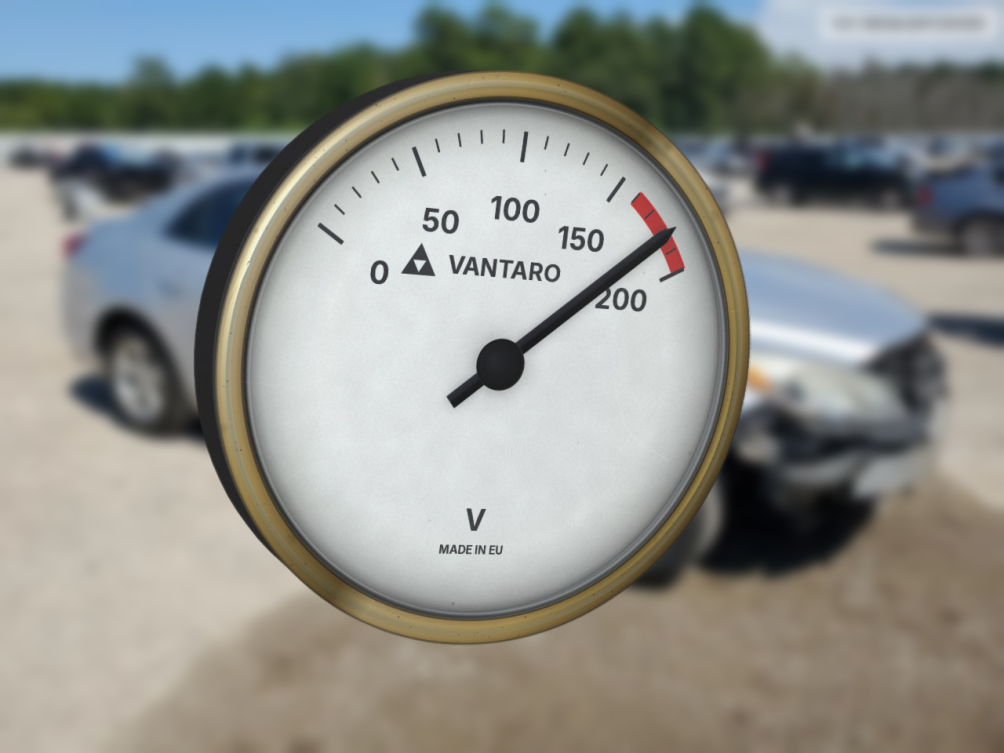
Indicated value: 180V
